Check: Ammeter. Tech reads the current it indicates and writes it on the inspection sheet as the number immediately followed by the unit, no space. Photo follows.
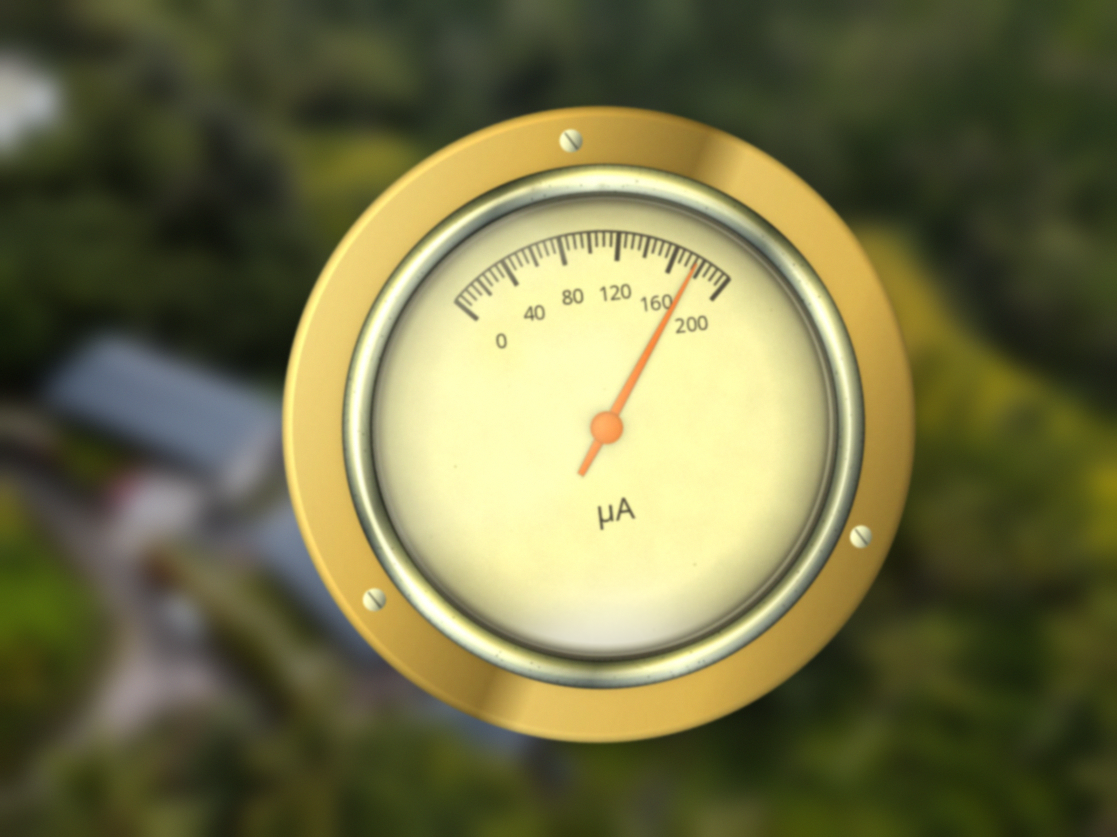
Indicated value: 175µA
